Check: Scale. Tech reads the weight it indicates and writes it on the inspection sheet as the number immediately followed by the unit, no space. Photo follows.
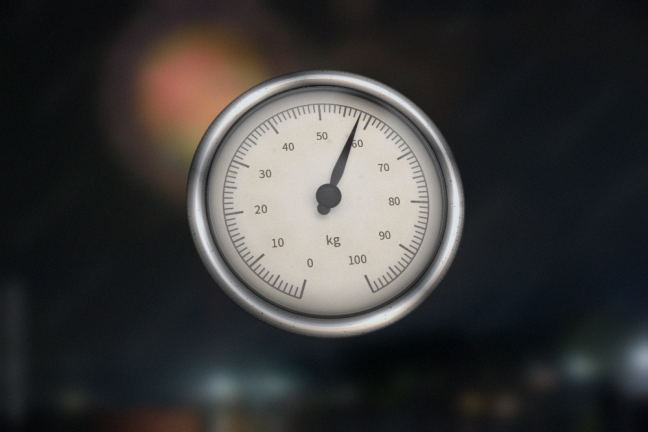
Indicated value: 58kg
